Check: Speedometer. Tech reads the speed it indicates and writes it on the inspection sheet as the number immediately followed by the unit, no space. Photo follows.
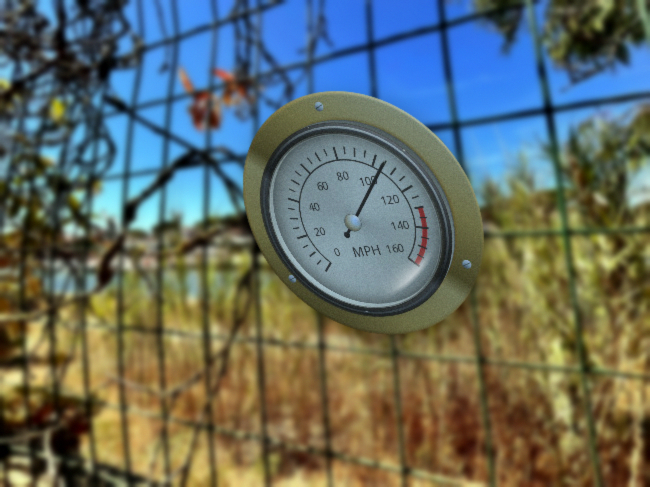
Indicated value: 105mph
